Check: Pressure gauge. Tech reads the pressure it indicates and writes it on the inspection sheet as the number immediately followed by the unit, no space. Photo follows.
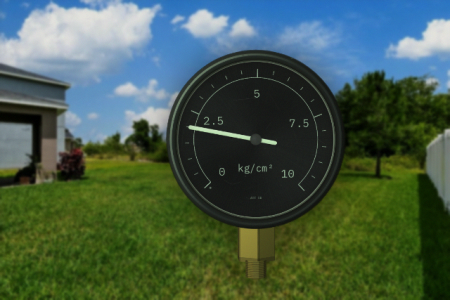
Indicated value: 2kg/cm²
